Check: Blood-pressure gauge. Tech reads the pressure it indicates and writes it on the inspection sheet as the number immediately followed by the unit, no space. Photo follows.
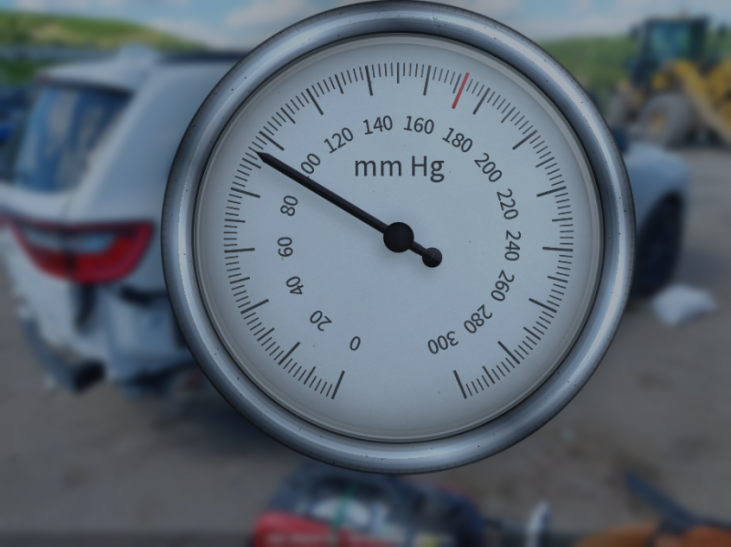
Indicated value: 94mmHg
